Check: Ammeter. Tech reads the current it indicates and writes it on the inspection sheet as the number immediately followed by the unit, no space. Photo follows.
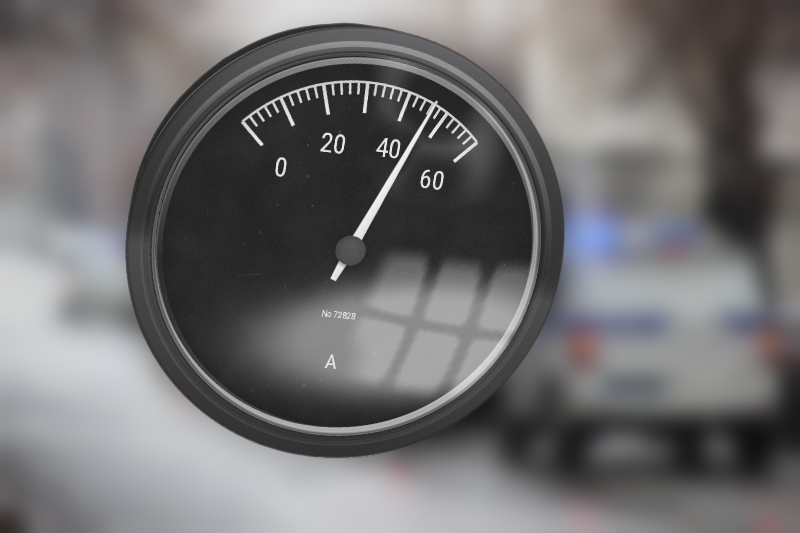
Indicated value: 46A
